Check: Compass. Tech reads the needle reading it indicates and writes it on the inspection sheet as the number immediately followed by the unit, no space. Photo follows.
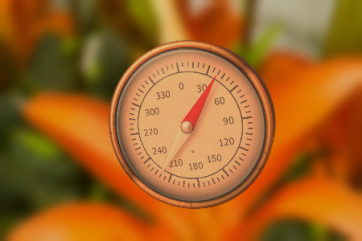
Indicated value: 40°
